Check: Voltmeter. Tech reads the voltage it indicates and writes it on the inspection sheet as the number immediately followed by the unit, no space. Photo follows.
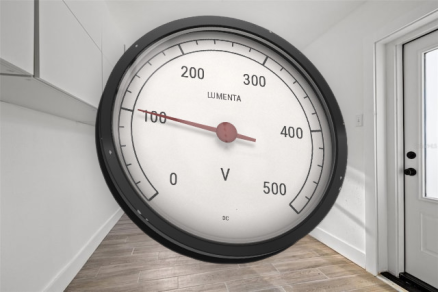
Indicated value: 100V
